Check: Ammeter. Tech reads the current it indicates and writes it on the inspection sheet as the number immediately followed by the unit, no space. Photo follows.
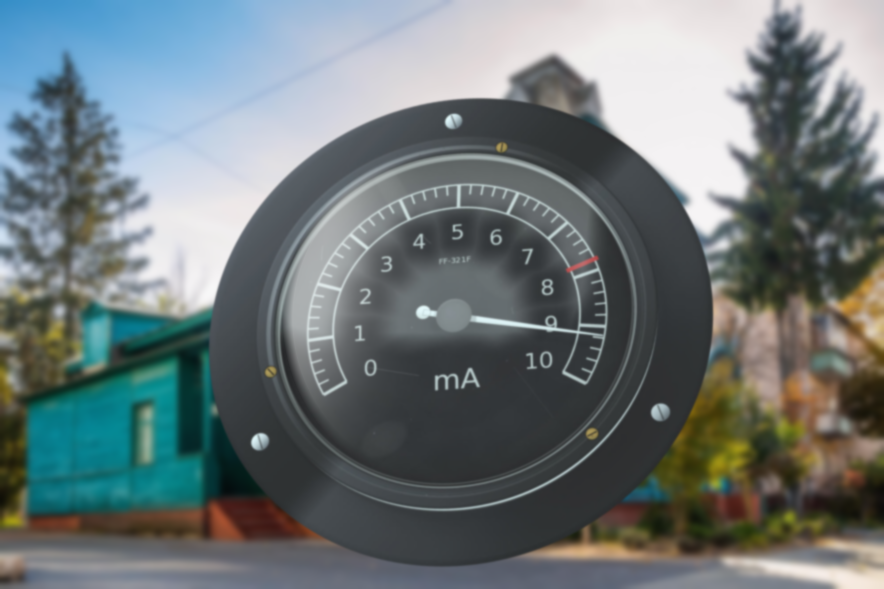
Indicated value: 9.2mA
